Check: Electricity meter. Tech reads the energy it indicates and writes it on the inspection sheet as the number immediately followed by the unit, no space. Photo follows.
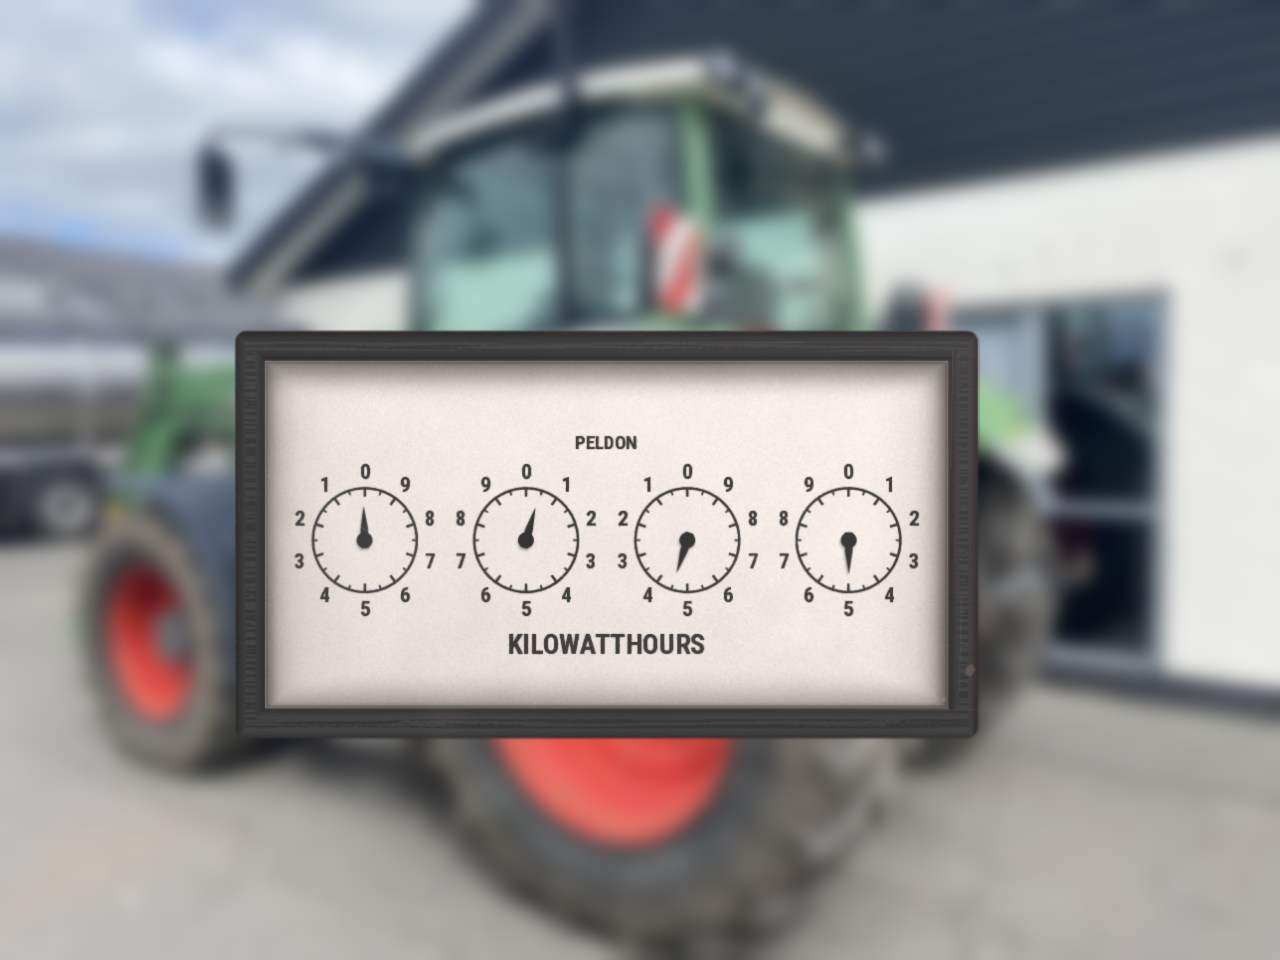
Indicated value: 45kWh
